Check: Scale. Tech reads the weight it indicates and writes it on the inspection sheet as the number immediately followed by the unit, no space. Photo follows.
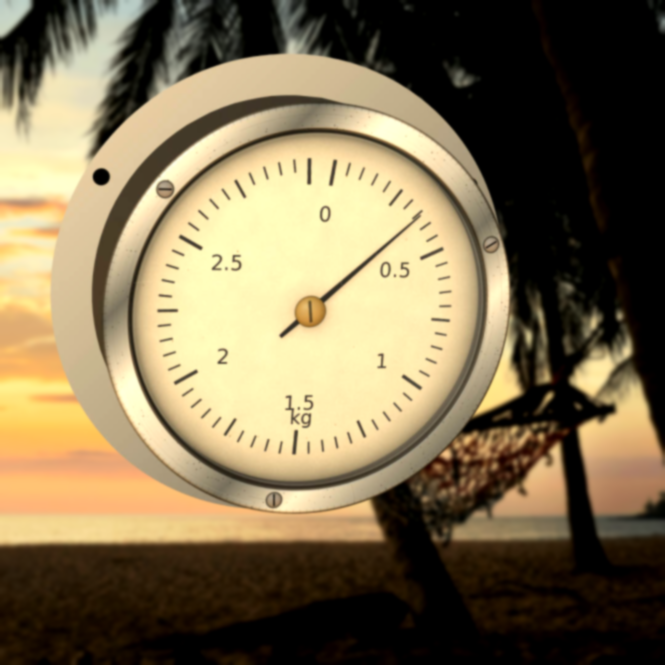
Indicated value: 0.35kg
